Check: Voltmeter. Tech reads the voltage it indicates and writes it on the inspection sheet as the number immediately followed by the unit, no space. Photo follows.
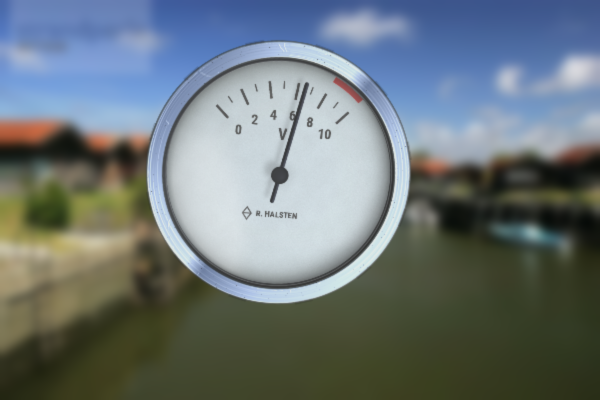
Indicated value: 6.5V
